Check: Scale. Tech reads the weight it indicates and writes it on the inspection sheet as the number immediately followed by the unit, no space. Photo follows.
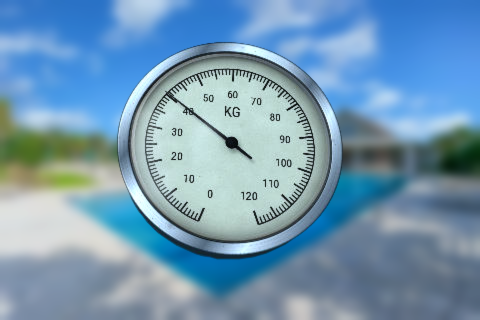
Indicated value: 40kg
